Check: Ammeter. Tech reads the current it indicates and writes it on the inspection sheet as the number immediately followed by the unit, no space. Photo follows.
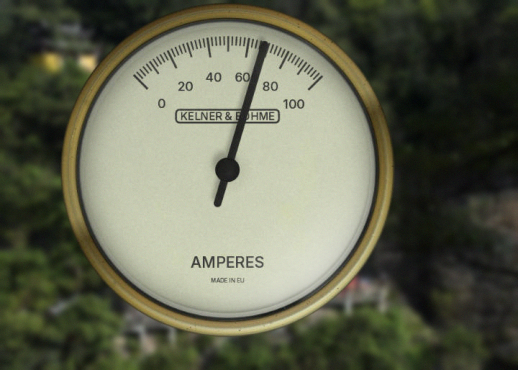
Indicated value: 68A
